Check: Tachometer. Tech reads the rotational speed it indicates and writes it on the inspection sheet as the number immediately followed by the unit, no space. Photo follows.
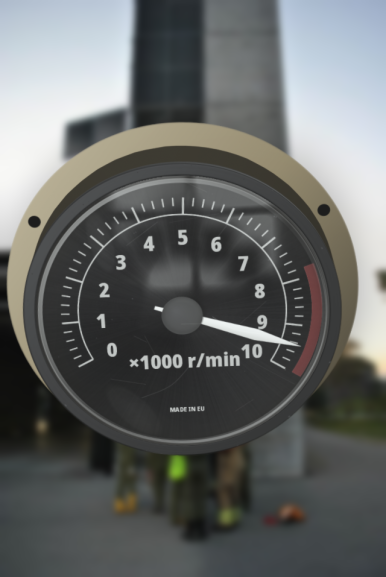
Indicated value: 9400rpm
